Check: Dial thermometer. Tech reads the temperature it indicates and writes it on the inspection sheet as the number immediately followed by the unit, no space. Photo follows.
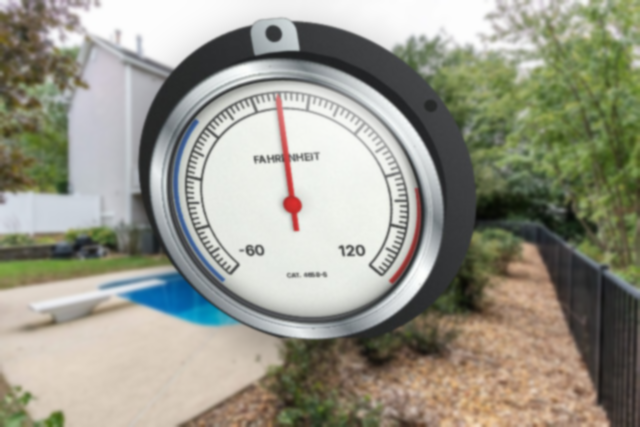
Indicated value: 30°F
